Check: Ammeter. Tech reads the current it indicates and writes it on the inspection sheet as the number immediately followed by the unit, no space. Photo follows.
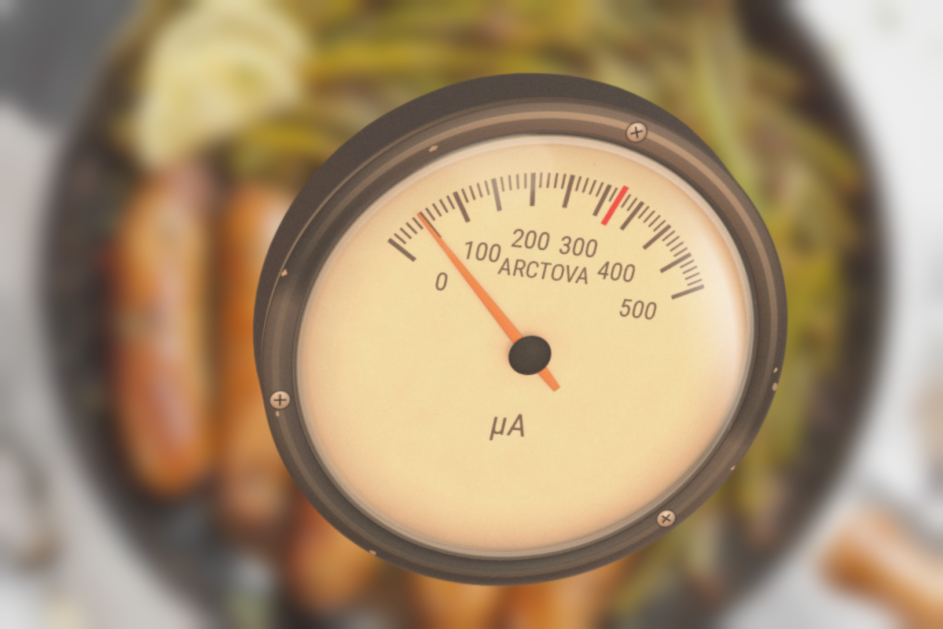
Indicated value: 50µA
